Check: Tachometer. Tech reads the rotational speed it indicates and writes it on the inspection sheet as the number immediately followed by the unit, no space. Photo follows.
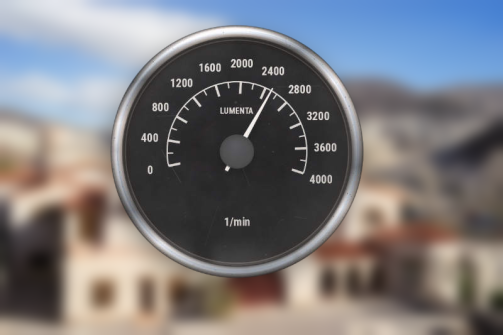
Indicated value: 2500rpm
